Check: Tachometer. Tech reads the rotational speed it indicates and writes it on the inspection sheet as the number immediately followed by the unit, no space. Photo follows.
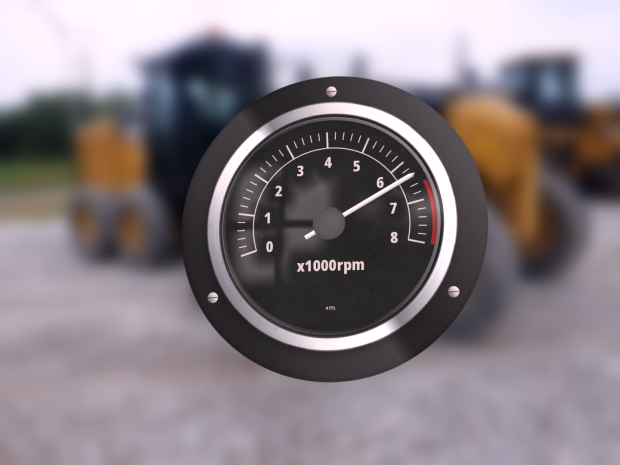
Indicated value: 6400rpm
